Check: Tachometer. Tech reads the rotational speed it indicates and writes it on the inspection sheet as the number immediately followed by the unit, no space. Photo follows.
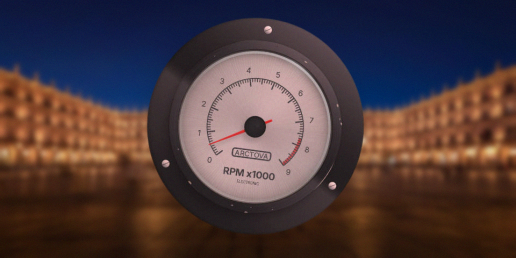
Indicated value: 500rpm
